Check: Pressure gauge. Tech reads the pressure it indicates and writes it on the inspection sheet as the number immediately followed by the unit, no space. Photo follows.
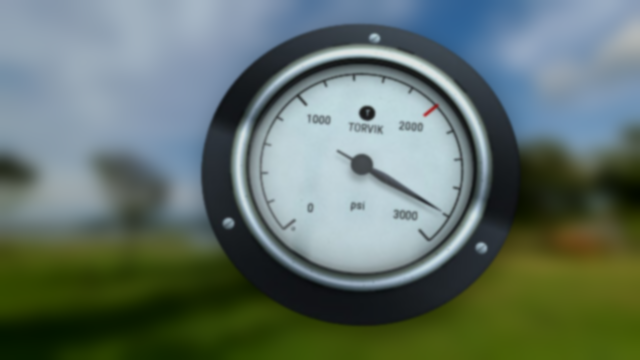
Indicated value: 2800psi
